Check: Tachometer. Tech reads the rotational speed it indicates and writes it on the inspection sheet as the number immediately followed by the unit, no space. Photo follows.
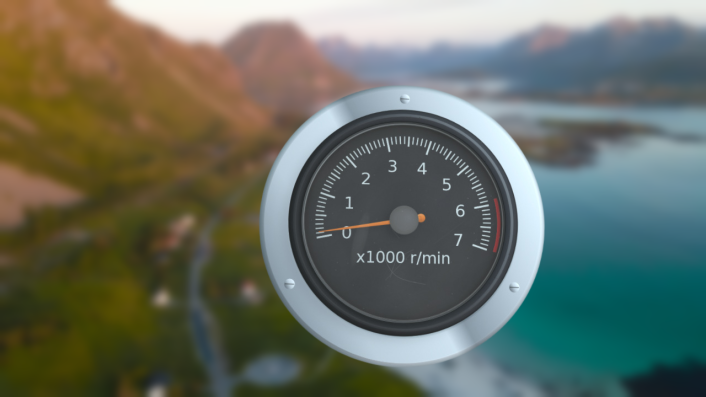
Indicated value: 100rpm
